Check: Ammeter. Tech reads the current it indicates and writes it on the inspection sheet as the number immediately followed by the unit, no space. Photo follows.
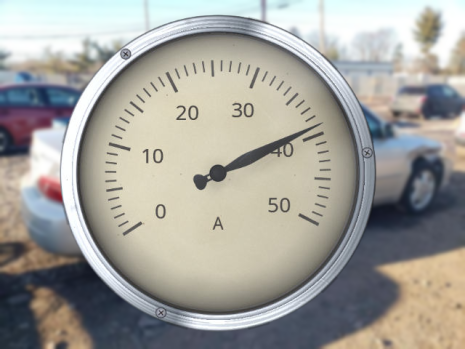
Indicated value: 39A
